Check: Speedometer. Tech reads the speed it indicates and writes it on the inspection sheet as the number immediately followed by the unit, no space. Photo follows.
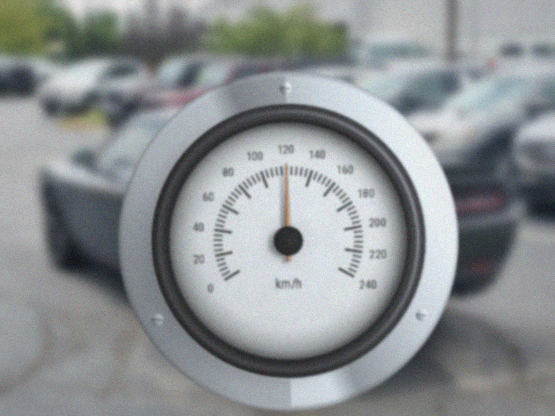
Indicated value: 120km/h
